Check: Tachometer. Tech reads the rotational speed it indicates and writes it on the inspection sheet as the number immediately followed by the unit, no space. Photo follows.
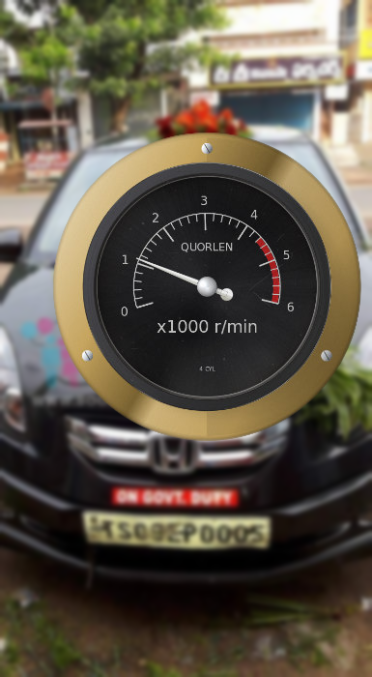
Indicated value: 1100rpm
